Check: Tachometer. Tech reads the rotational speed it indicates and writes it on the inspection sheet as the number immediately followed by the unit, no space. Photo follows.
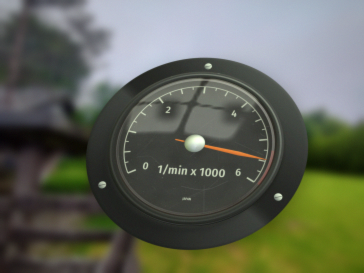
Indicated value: 5500rpm
